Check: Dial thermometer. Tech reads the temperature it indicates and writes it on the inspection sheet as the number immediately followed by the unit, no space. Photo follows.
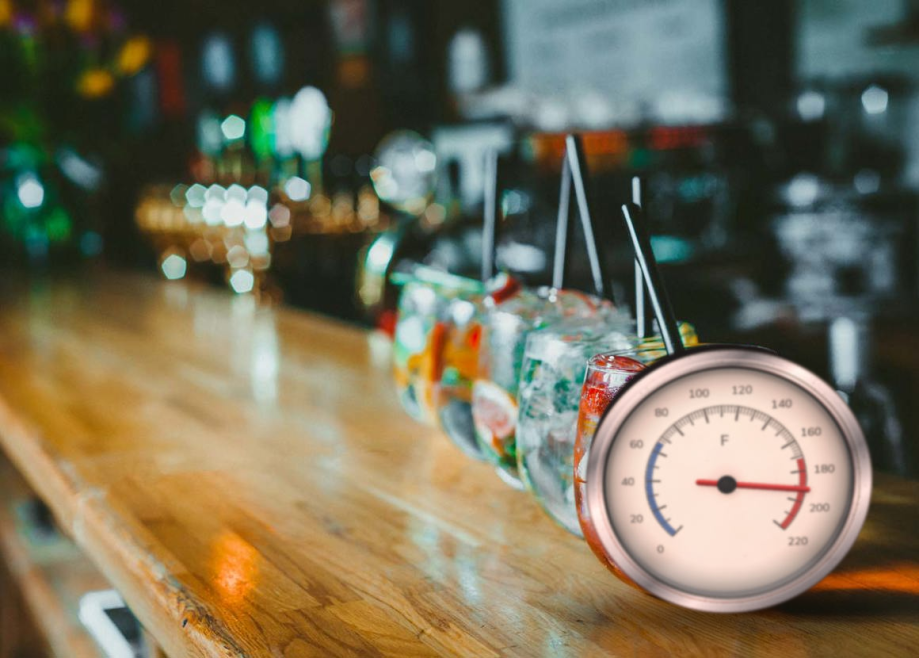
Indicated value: 190°F
